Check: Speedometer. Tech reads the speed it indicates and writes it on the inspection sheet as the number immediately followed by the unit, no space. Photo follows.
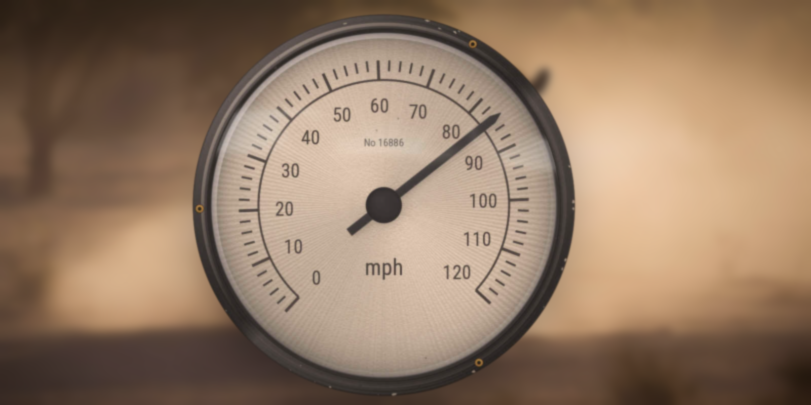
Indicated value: 84mph
